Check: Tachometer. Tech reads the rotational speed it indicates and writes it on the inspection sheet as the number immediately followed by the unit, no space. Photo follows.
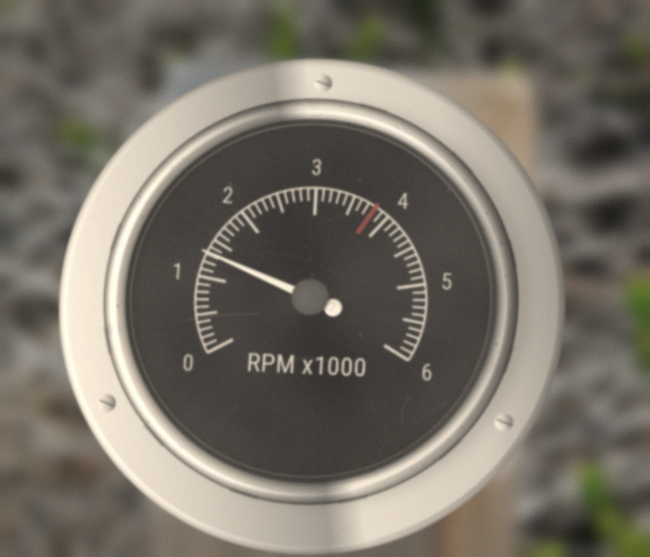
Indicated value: 1300rpm
